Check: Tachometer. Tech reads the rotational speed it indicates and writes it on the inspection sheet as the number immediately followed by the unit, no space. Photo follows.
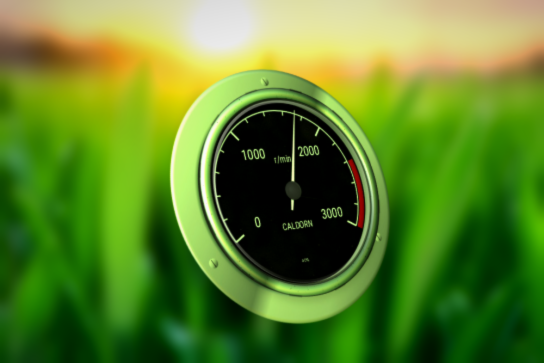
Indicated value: 1700rpm
